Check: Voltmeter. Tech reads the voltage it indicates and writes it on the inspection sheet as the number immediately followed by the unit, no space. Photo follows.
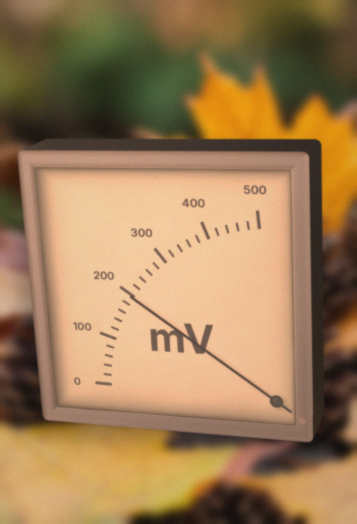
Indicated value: 200mV
